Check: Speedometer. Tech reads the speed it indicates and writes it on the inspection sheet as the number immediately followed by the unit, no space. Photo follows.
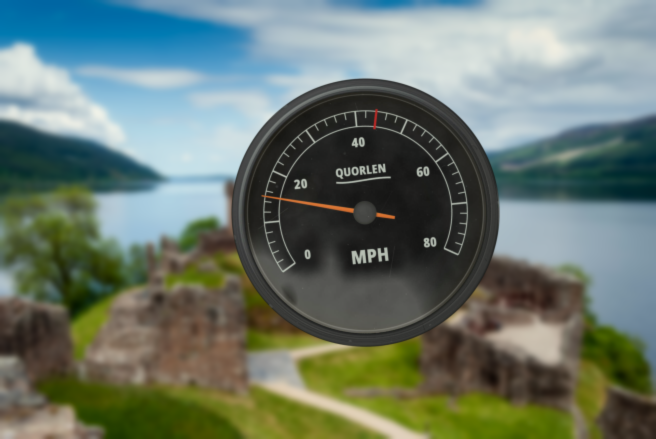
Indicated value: 15mph
